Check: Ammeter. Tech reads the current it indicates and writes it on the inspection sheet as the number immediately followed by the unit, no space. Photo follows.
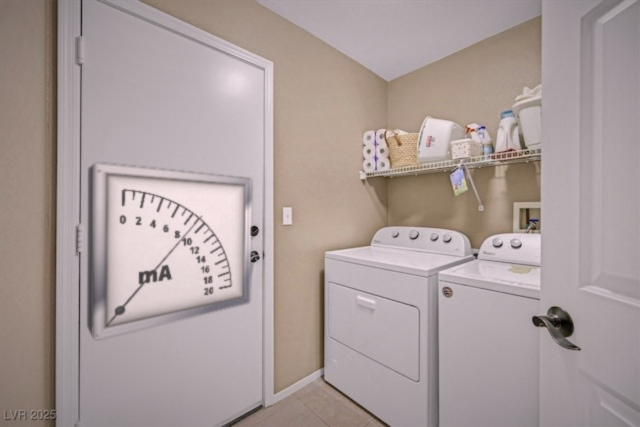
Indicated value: 9mA
